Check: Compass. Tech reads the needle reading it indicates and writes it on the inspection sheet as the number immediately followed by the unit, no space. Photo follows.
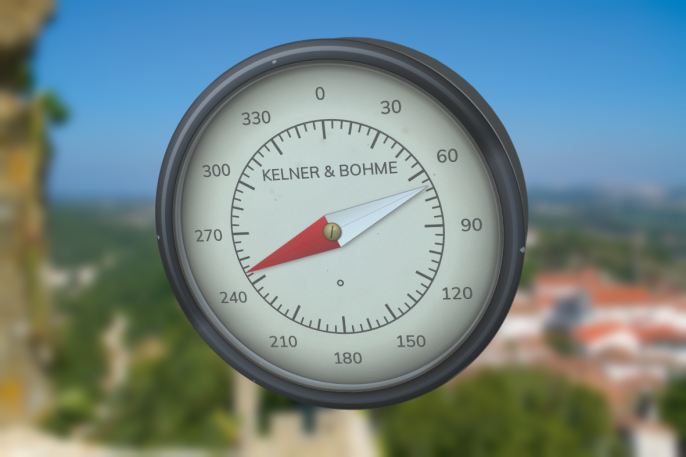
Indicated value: 247.5°
